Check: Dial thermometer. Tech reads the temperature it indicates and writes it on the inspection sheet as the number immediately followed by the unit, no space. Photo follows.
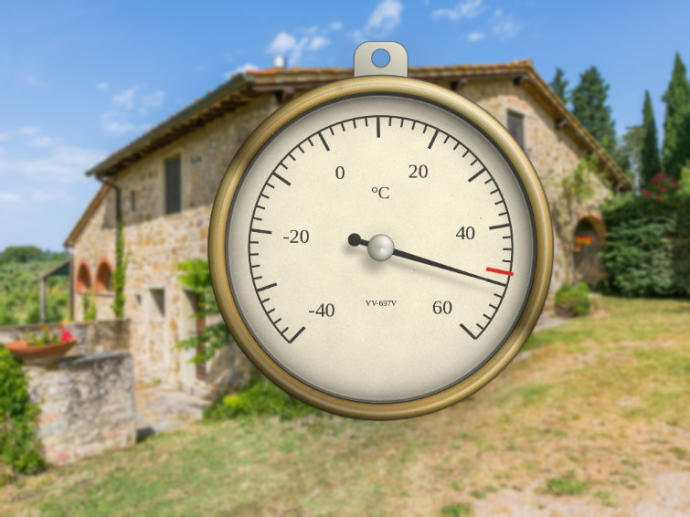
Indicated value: 50°C
